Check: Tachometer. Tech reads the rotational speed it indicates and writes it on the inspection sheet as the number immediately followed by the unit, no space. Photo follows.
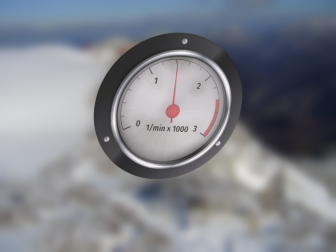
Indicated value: 1400rpm
